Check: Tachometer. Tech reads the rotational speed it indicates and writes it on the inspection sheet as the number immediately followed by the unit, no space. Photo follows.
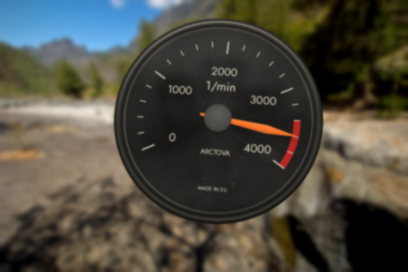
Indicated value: 3600rpm
